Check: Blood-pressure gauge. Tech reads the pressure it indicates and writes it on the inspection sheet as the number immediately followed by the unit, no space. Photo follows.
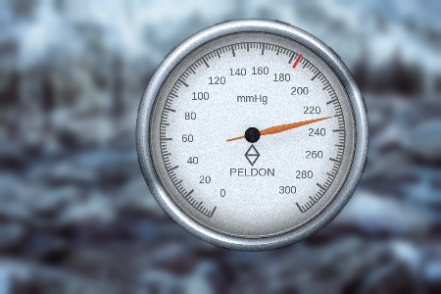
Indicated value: 230mmHg
